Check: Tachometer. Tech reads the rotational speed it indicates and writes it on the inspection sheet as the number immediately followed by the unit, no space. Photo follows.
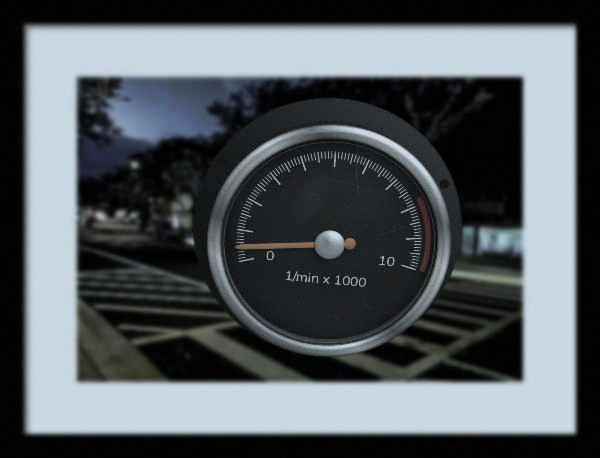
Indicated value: 500rpm
